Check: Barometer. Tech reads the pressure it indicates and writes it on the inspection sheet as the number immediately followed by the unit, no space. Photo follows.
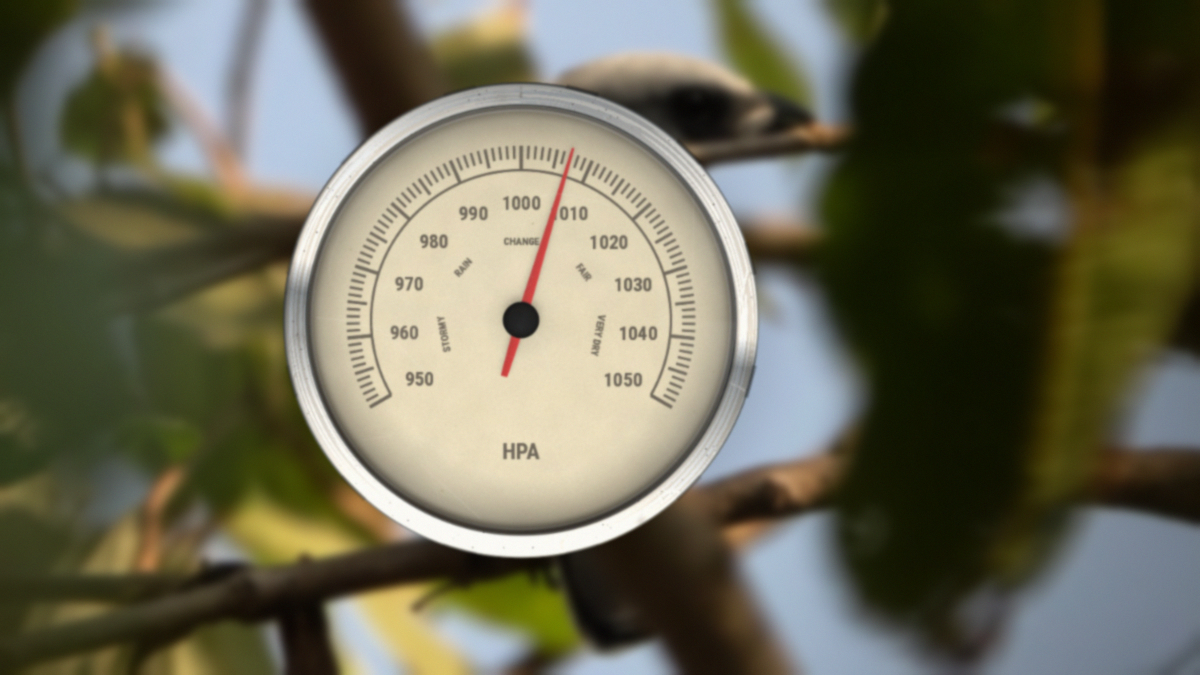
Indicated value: 1007hPa
